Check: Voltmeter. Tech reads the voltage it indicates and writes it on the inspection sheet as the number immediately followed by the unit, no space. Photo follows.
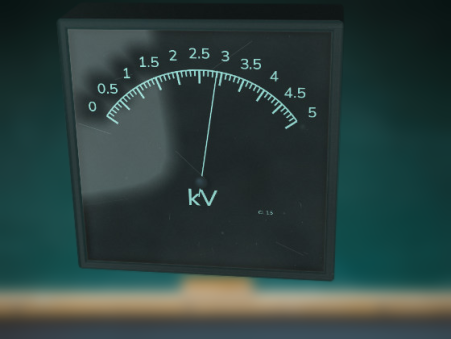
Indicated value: 2.9kV
